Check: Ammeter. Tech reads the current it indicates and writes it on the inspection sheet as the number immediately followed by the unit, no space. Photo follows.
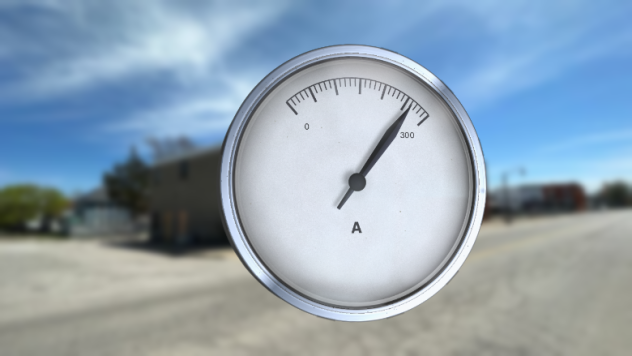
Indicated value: 260A
